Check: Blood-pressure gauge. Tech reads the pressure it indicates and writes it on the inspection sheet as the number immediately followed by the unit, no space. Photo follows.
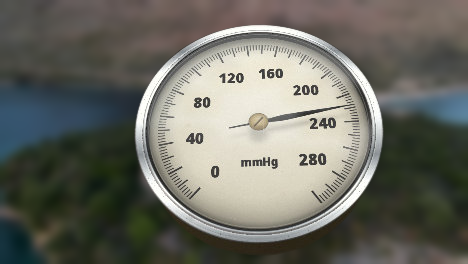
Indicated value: 230mmHg
